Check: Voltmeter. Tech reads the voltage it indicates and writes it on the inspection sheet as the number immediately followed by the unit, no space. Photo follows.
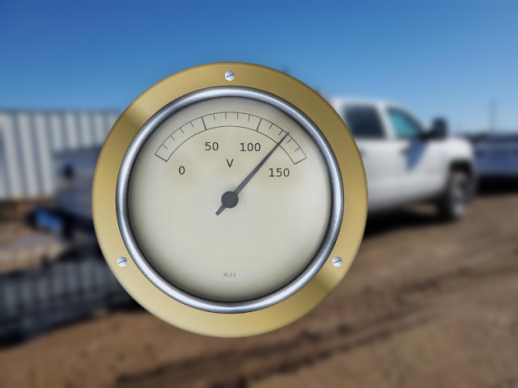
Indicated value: 125V
